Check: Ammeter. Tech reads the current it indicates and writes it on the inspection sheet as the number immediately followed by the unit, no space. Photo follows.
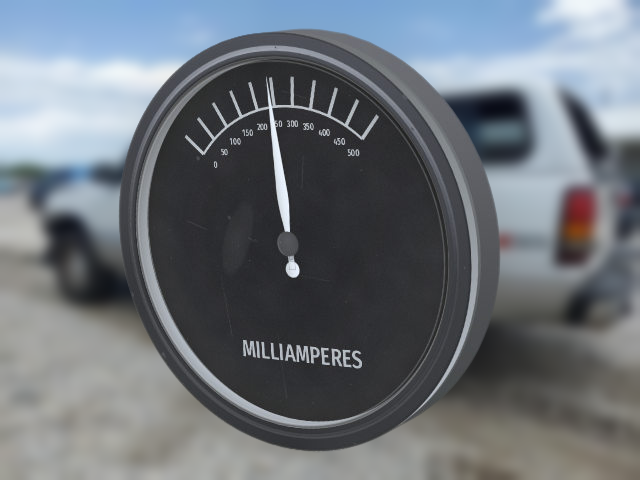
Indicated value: 250mA
